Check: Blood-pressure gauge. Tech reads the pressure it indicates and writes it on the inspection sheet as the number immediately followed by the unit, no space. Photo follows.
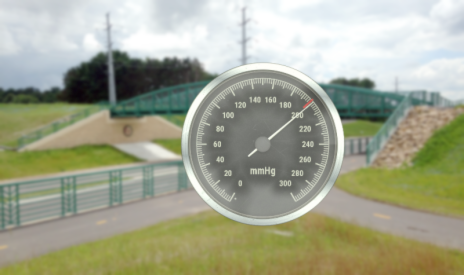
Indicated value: 200mmHg
